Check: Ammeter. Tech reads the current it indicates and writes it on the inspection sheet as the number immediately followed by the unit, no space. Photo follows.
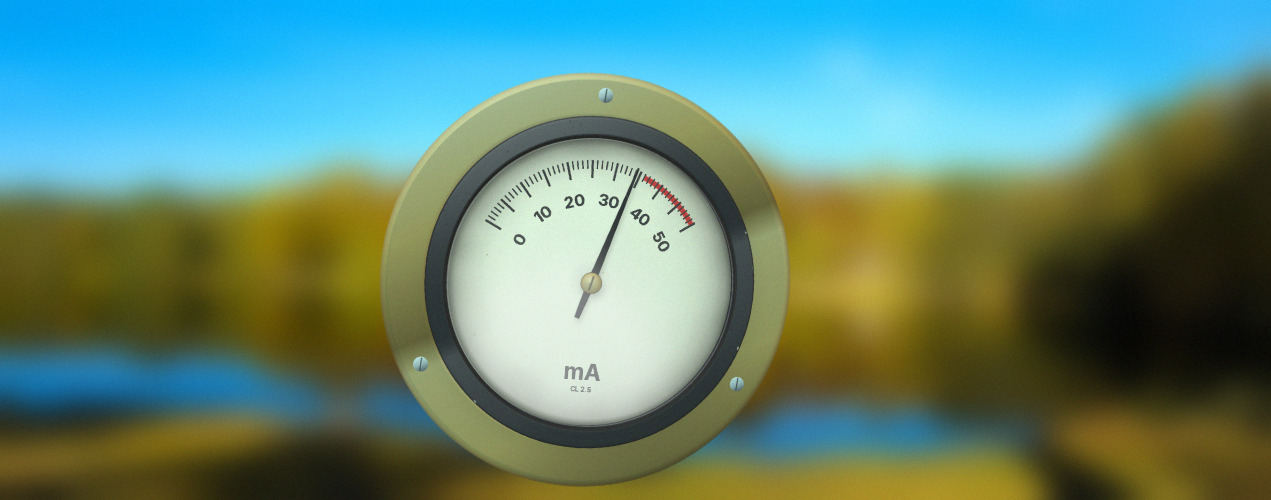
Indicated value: 34mA
